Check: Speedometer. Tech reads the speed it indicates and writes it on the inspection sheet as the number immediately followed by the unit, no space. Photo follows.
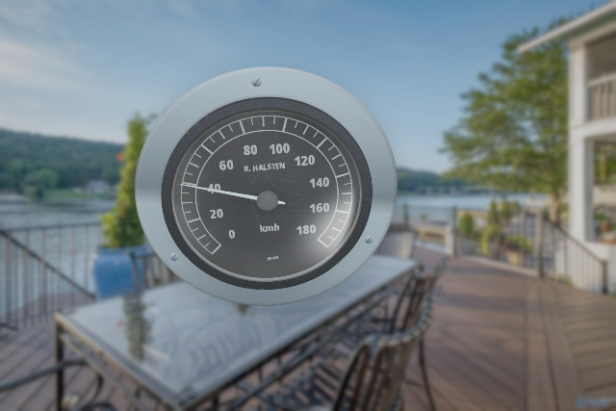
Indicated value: 40km/h
